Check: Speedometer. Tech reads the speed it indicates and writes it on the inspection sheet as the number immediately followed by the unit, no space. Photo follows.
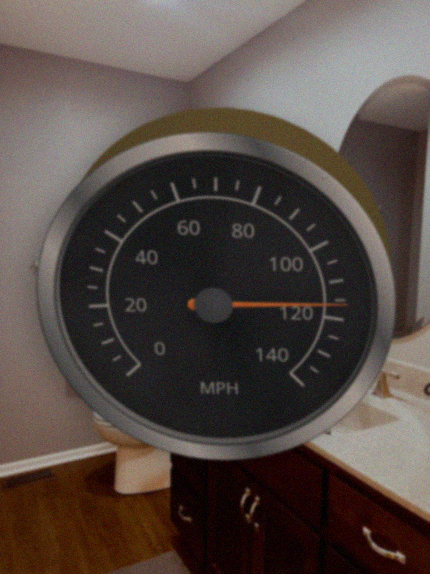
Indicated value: 115mph
